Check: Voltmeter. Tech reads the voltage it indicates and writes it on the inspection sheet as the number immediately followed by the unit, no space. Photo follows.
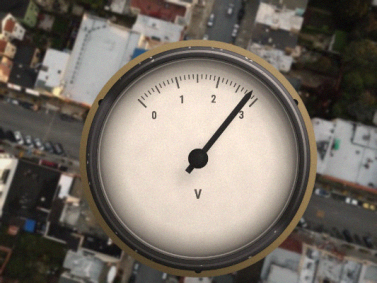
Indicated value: 2.8V
